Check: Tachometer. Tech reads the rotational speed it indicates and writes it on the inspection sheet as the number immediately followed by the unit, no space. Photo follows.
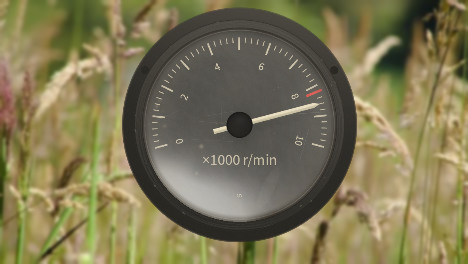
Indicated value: 8600rpm
